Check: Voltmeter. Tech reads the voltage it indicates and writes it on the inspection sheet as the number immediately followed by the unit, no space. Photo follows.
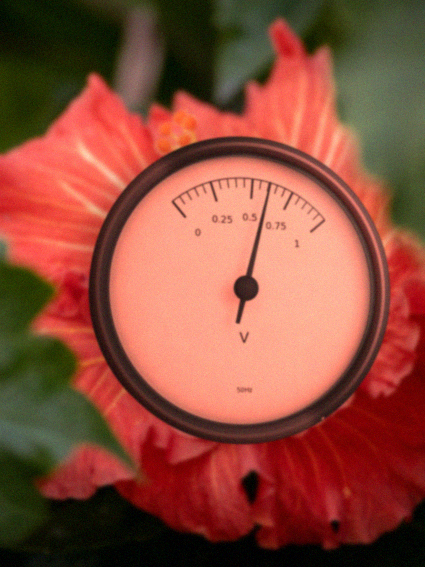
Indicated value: 0.6V
